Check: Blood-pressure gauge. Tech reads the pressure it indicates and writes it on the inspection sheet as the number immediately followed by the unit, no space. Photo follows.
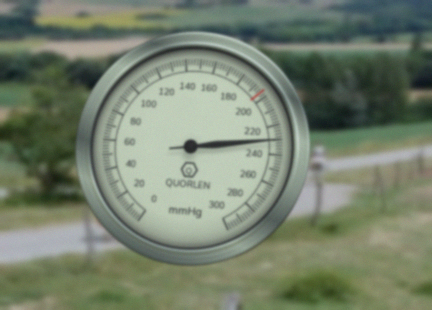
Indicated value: 230mmHg
